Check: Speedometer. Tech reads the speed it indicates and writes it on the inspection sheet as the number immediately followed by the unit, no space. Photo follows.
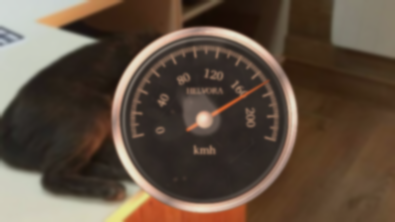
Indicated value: 170km/h
